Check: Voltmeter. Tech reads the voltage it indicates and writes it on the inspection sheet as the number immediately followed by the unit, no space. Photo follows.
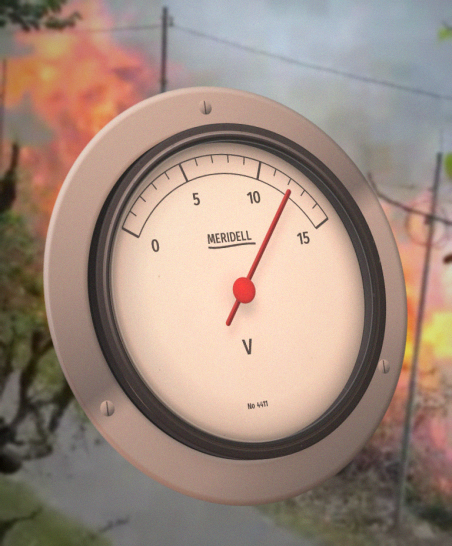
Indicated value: 12V
